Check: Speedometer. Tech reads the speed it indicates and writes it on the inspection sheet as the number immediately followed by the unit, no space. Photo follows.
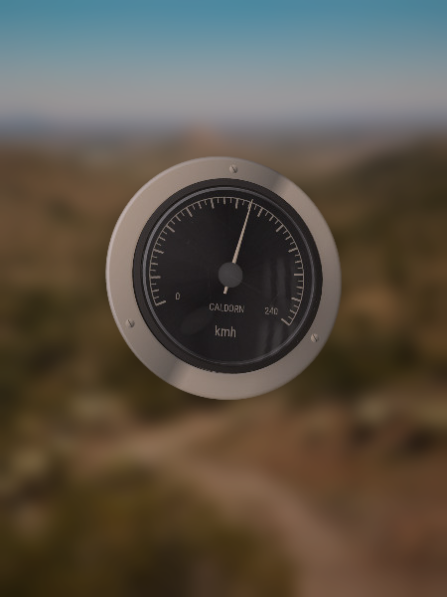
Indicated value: 130km/h
